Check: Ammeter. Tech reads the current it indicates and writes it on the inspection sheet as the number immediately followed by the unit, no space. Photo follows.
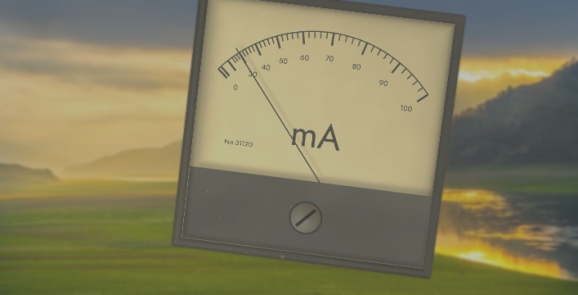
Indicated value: 30mA
